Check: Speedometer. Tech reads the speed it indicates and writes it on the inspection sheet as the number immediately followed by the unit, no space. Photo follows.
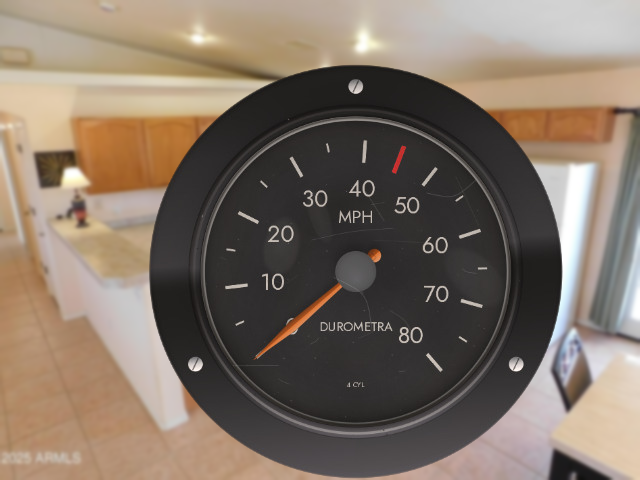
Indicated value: 0mph
